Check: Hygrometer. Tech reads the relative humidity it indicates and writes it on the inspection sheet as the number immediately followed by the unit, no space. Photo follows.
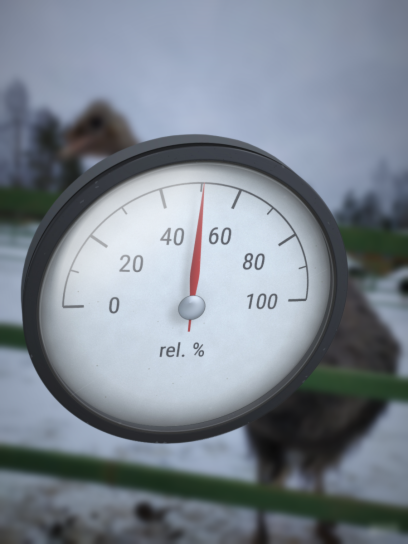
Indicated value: 50%
